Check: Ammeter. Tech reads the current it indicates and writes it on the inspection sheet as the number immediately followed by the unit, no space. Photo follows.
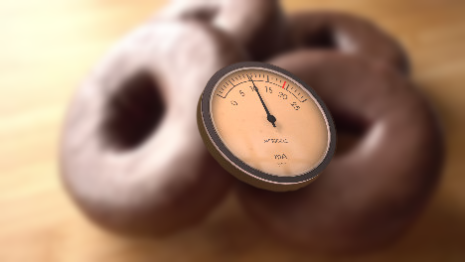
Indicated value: 10mA
